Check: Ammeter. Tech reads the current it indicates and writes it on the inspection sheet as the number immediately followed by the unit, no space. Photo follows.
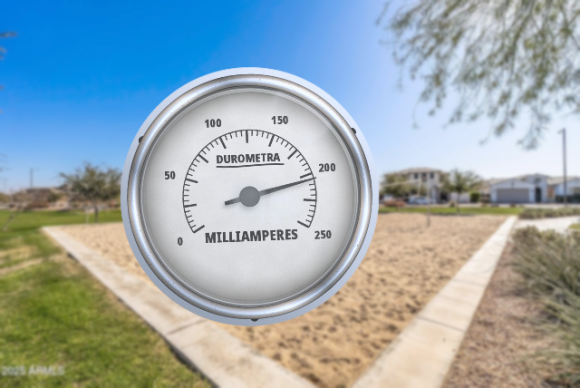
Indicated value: 205mA
